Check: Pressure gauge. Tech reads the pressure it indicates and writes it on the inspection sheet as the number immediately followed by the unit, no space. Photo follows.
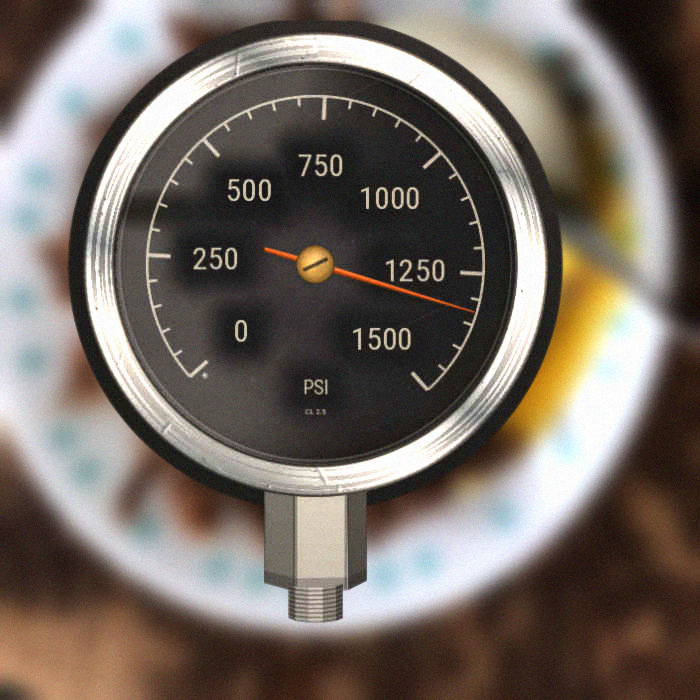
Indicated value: 1325psi
